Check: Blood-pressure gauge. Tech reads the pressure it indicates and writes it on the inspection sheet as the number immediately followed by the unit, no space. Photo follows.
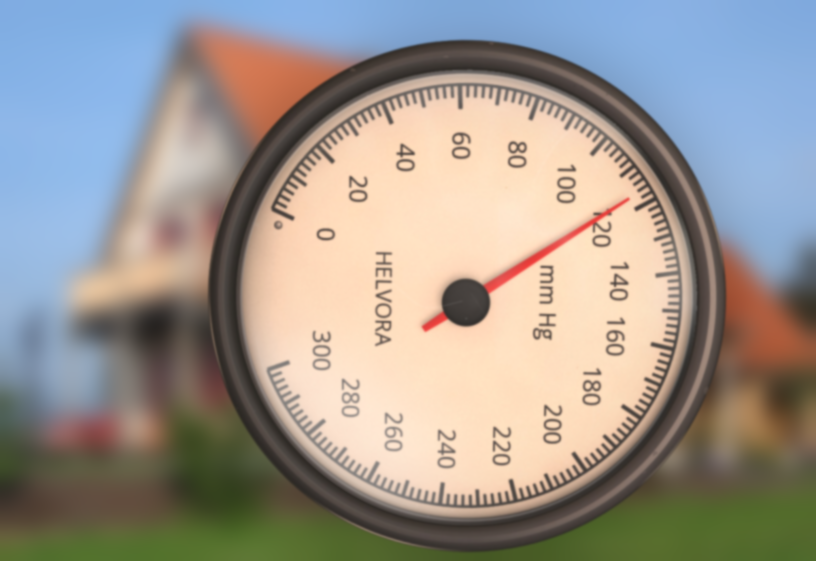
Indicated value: 116mmHg
